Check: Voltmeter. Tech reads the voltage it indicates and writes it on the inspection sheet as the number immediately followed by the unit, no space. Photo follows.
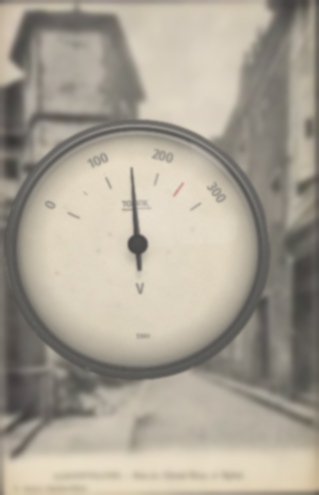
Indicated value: 150V
